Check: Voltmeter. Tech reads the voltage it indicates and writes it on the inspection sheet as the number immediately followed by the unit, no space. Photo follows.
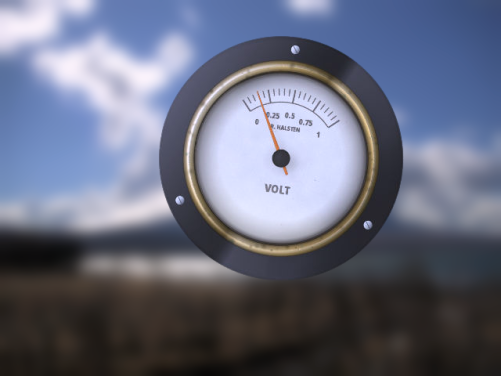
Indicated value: 0.15V
